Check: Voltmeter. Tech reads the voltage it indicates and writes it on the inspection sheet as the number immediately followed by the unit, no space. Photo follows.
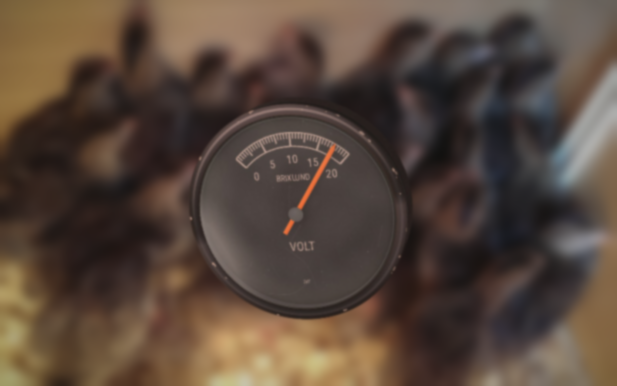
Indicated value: 17.5V
